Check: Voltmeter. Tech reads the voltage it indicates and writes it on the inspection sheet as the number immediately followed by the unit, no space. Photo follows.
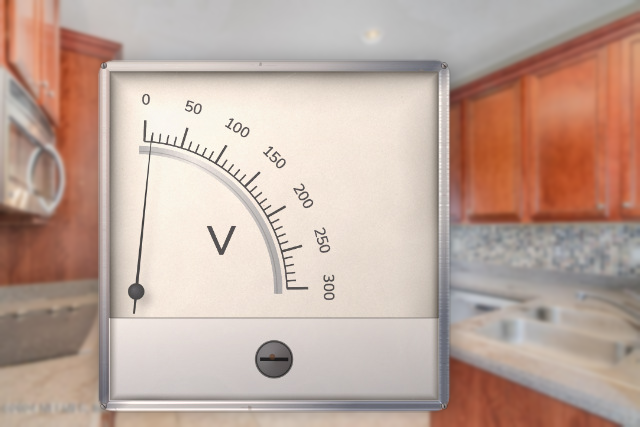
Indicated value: 10V
